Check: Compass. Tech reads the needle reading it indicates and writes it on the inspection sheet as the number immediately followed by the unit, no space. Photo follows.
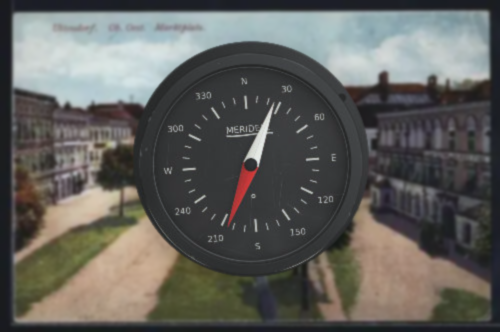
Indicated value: 205°
